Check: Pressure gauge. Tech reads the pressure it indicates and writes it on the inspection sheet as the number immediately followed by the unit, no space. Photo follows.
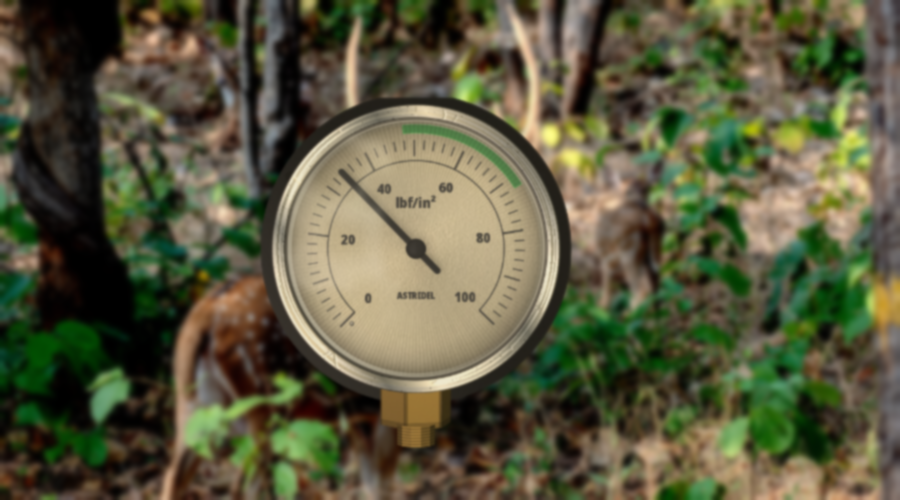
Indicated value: 34psi
